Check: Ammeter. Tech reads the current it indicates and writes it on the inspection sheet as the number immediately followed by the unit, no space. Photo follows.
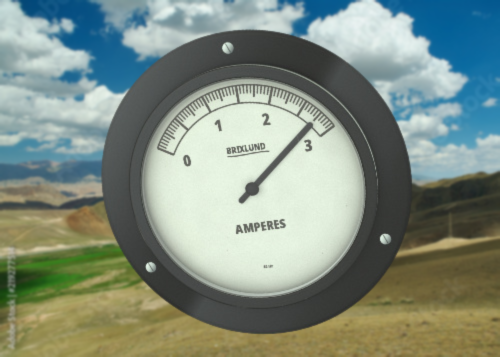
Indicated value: 2.75A
